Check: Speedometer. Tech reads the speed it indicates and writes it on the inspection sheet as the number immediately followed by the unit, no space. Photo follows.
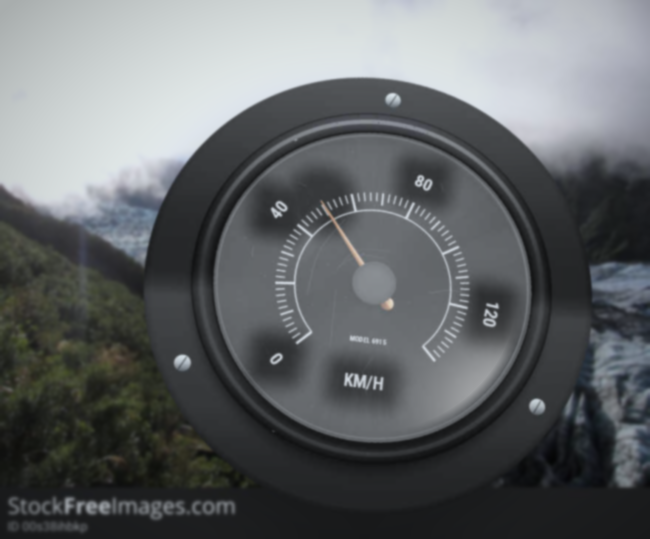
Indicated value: 50km/h
